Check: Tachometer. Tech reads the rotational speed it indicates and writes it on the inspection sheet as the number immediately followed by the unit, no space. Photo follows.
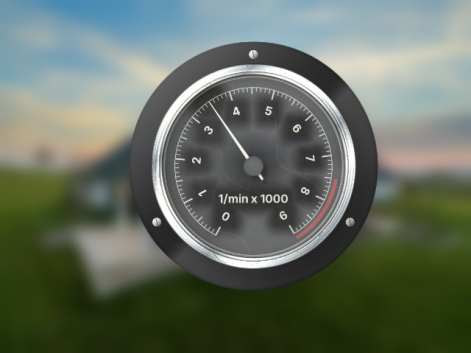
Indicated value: 3500rpm
